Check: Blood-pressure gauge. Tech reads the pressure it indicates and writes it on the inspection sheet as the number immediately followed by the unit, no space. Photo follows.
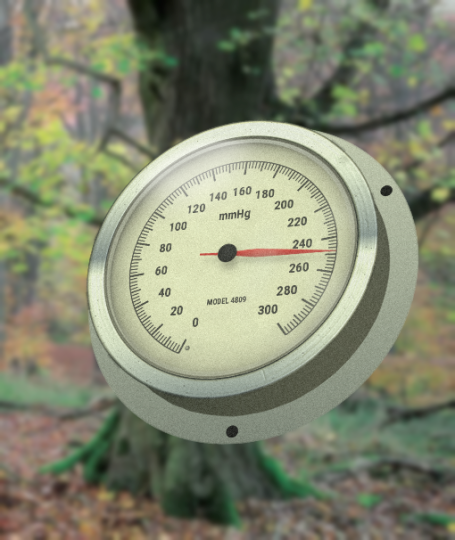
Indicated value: 250mmHg
